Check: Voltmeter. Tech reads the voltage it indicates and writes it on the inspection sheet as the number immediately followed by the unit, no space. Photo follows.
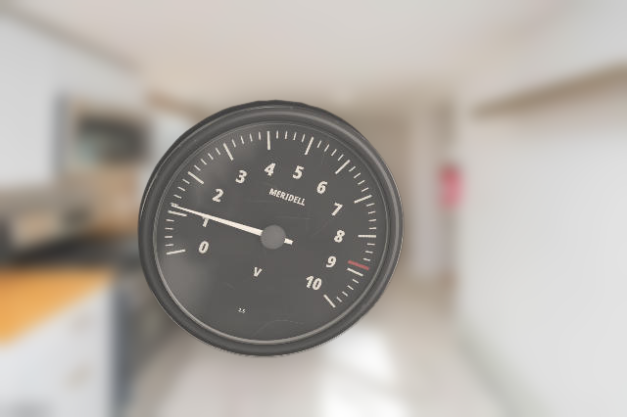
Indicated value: 1.2V
